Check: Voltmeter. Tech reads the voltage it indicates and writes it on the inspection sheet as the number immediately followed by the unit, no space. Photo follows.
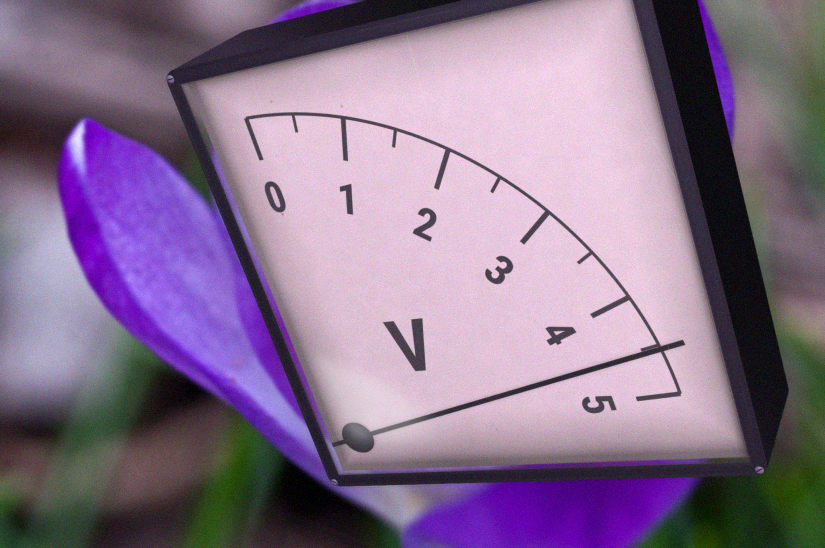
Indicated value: 4.5V
